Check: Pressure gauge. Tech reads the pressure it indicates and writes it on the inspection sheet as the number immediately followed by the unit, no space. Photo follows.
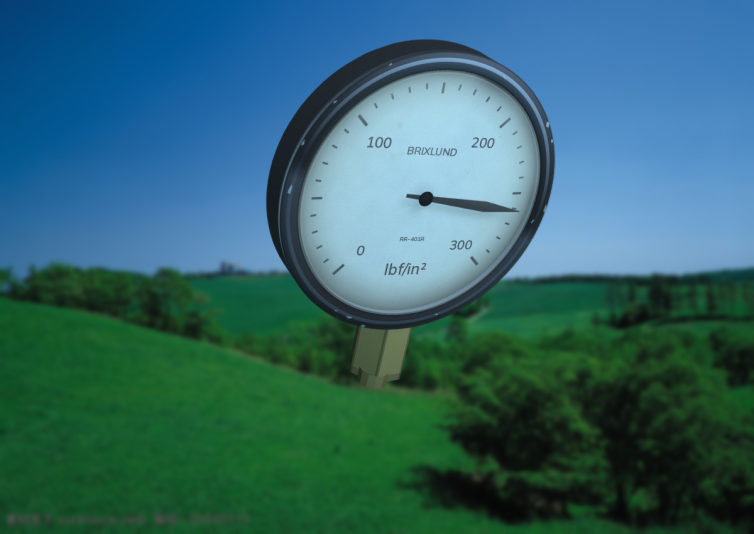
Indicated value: 260psi
